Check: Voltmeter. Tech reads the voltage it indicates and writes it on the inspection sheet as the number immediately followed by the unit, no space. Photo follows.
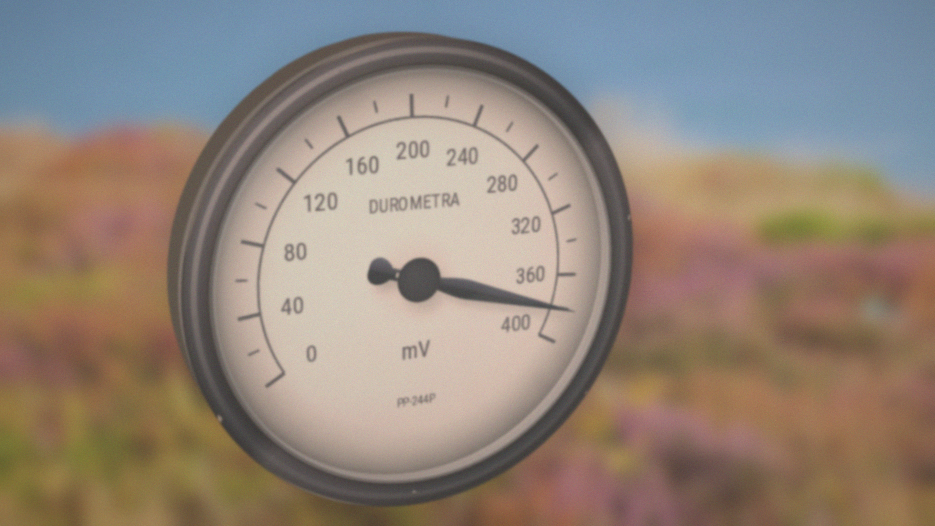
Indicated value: 380mV
